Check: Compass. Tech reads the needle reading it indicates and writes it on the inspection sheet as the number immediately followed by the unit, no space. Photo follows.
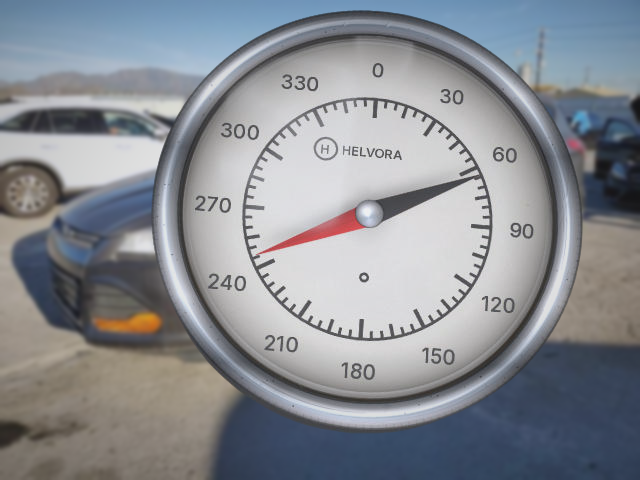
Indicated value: 245°
